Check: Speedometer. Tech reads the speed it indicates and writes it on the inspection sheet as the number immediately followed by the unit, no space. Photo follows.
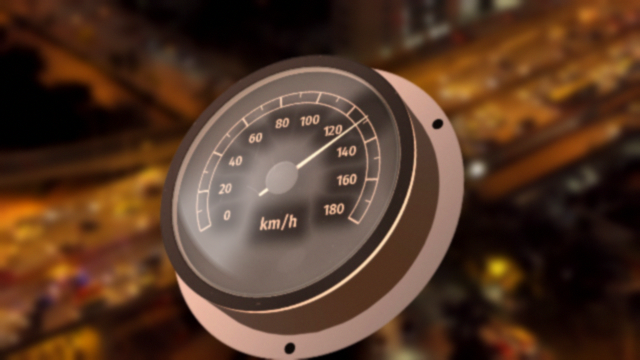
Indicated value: 130km/h
